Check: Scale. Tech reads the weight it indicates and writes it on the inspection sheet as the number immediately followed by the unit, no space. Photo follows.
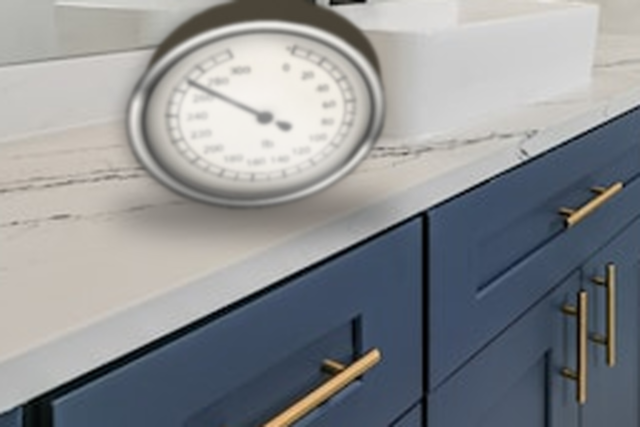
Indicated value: 270lb
